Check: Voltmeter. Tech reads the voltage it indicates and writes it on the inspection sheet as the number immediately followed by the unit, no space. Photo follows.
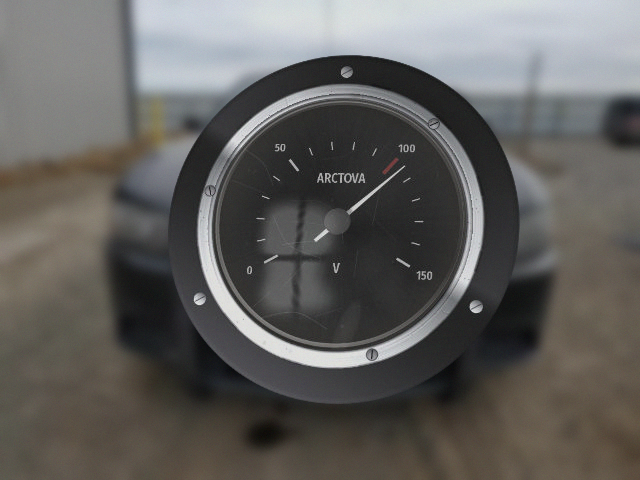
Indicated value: 105V
